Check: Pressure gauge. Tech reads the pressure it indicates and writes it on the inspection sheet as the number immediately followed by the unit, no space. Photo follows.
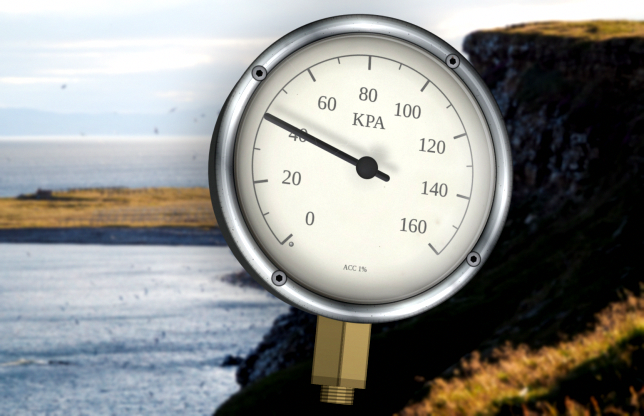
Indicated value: 40kPa
